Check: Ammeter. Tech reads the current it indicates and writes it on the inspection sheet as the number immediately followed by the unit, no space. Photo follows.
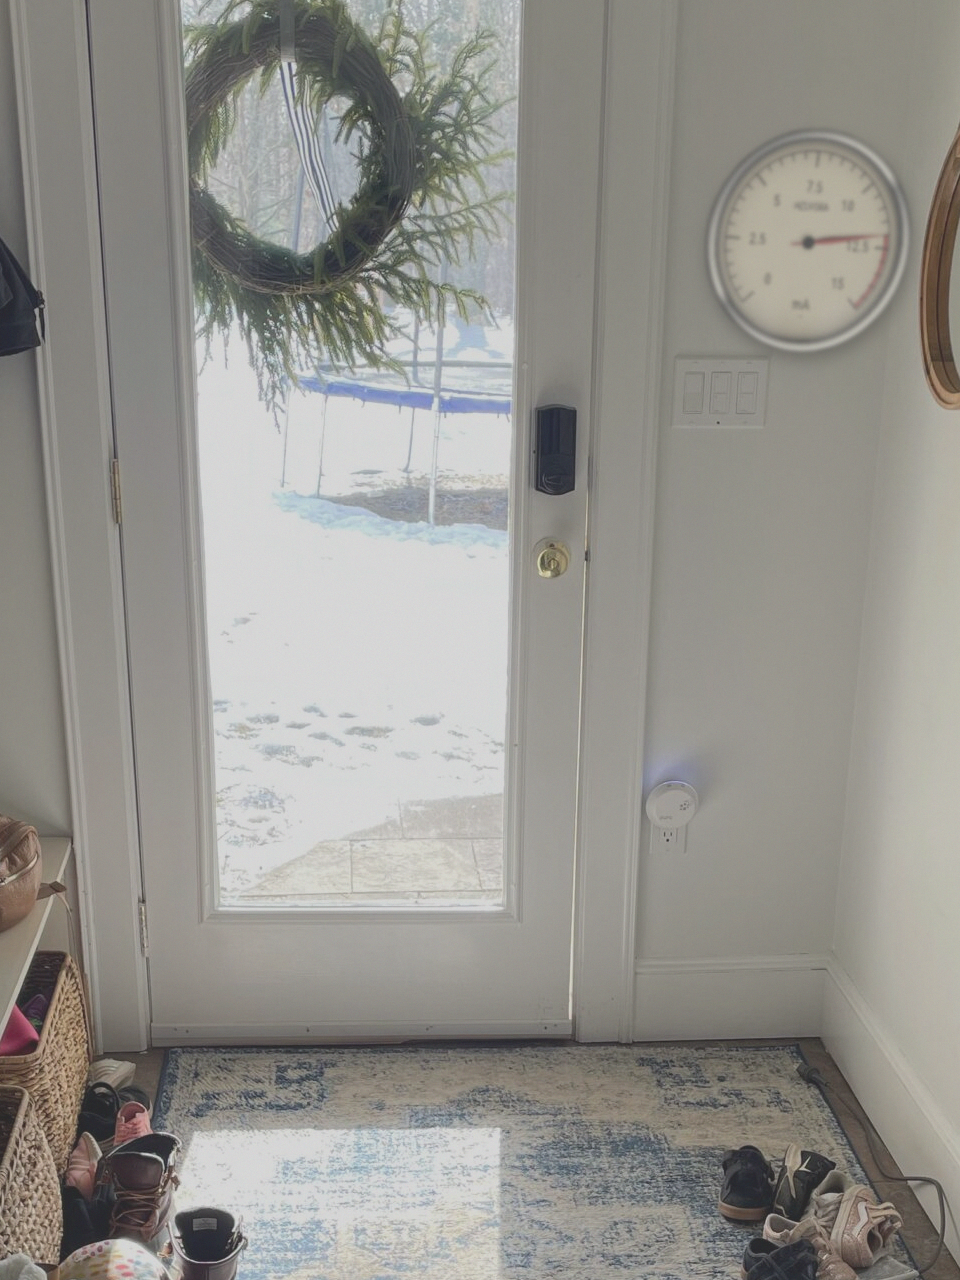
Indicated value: 12mA
